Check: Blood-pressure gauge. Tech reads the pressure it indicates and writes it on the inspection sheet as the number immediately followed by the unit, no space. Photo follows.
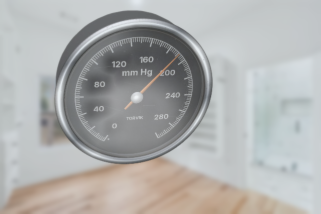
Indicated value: 190mmHg
